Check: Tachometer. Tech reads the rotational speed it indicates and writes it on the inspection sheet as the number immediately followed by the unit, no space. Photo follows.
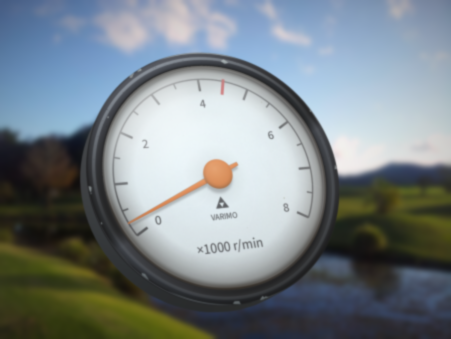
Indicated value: 250rpm
